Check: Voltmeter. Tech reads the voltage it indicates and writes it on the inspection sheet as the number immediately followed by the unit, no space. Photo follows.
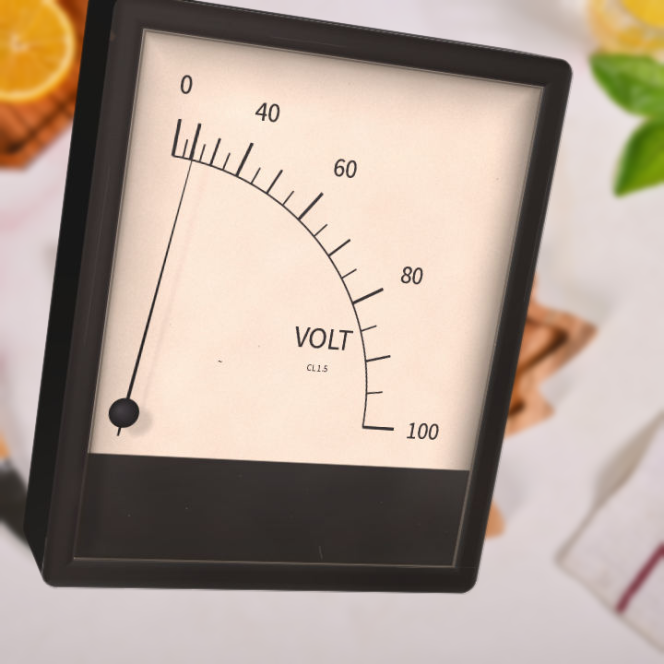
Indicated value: 20V
